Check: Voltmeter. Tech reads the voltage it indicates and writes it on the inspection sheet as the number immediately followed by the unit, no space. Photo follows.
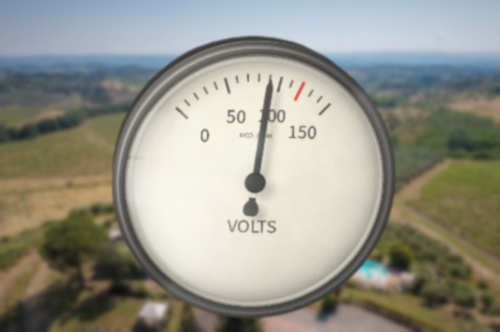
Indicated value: 90V
